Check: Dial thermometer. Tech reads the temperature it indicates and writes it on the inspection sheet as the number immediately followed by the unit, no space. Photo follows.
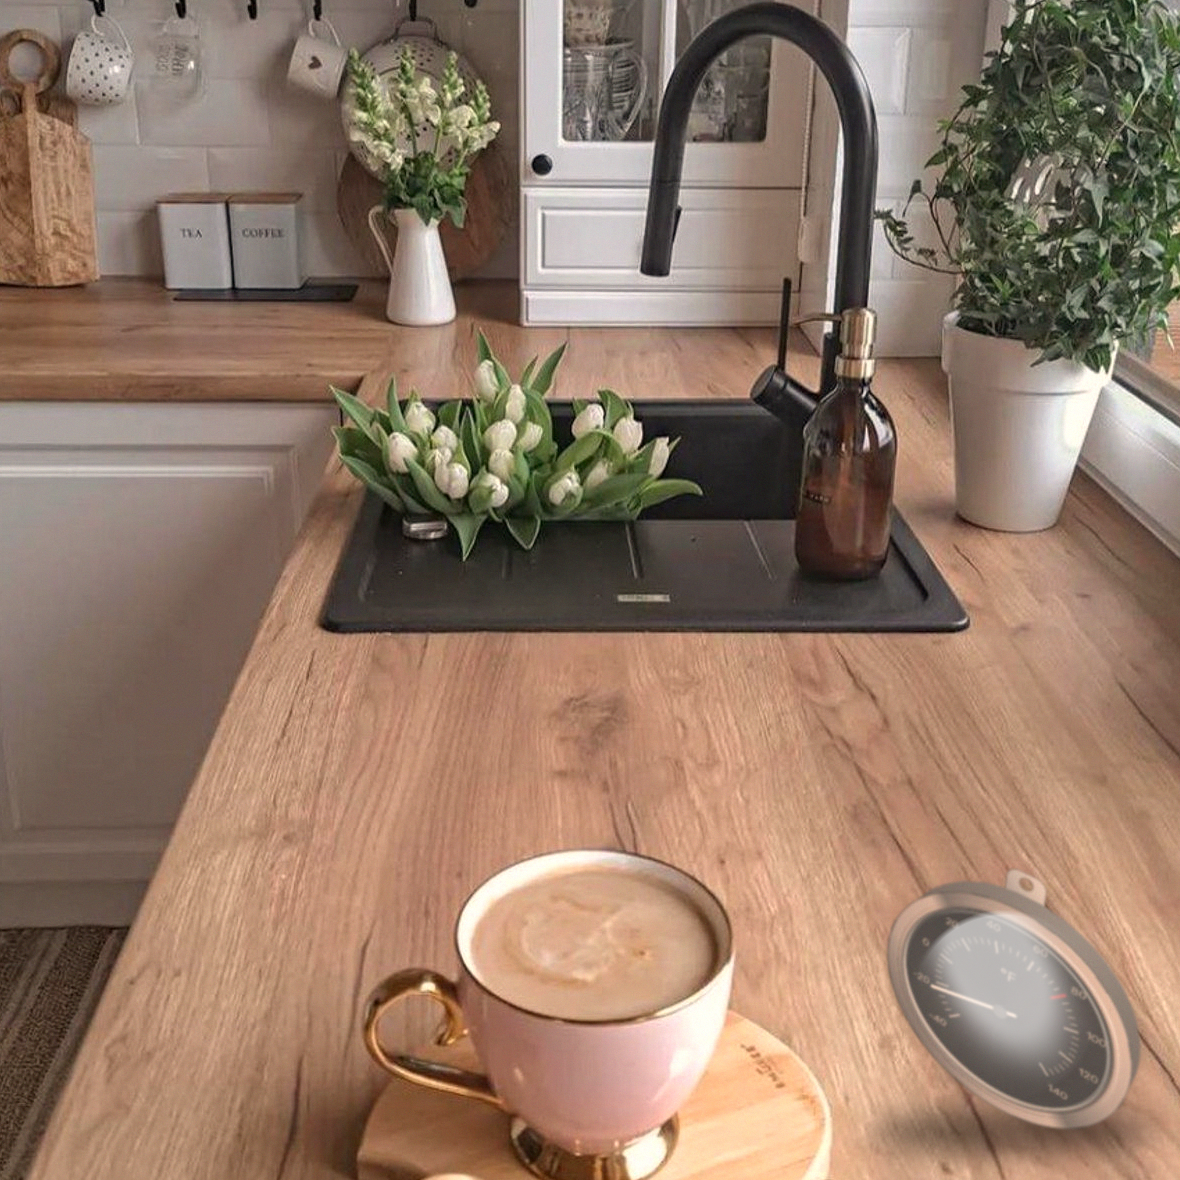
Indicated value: -20°F
